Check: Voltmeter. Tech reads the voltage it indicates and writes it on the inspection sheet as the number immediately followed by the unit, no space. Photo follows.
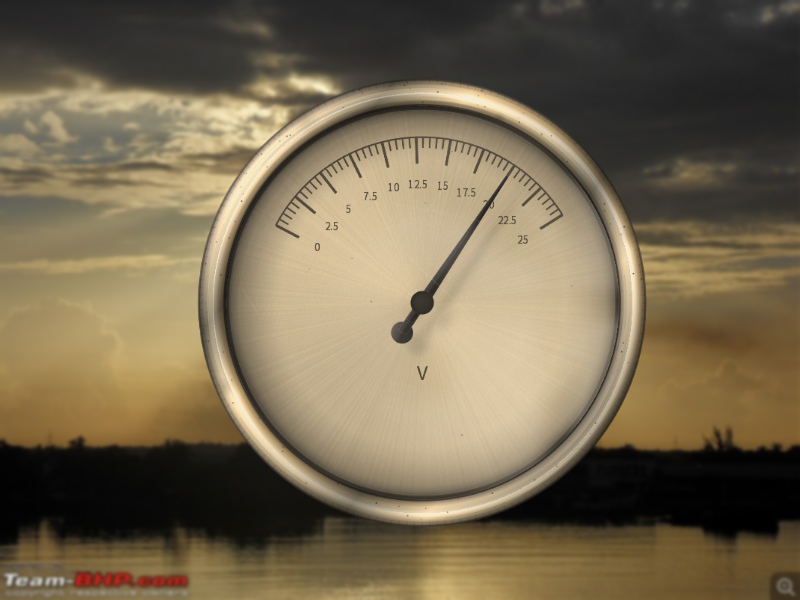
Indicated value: 20V
